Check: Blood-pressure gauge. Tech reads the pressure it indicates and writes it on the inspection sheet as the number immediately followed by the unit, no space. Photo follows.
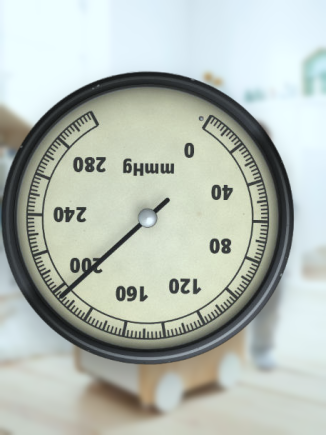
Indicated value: 196mmHg
